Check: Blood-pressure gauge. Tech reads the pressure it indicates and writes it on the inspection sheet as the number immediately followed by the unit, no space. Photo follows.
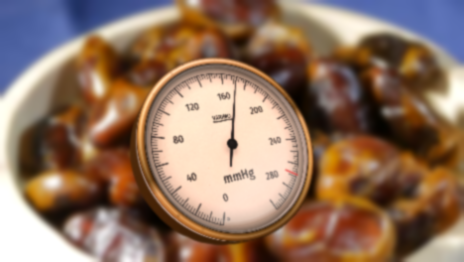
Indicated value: 170mmHg
